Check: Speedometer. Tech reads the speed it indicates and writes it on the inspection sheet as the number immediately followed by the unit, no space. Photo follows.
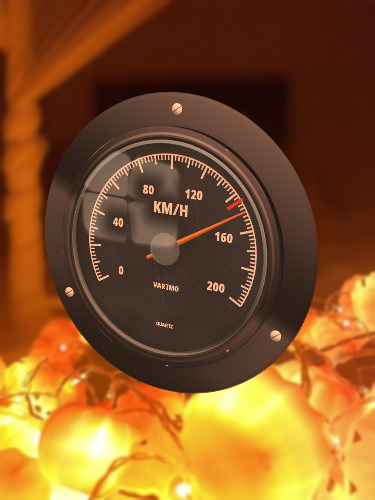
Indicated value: 150km/h
